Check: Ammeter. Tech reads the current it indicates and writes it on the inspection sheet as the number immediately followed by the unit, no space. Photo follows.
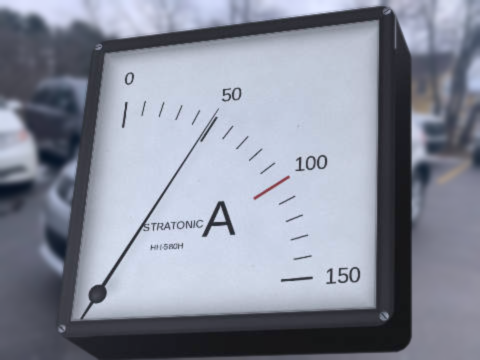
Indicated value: 50A
